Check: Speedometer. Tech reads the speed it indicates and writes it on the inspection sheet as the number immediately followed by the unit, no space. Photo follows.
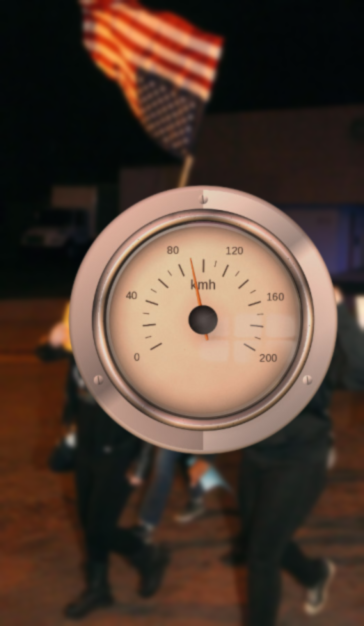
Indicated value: 90km/h
